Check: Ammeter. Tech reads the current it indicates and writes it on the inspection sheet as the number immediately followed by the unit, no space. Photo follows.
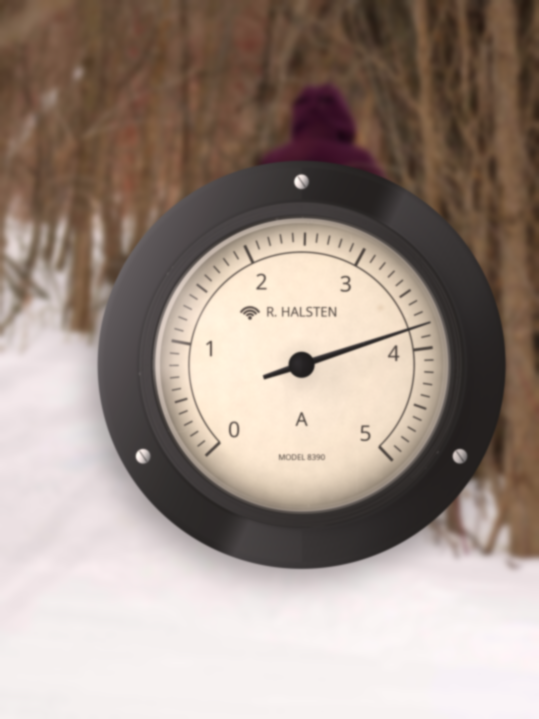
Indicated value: 3.8A
